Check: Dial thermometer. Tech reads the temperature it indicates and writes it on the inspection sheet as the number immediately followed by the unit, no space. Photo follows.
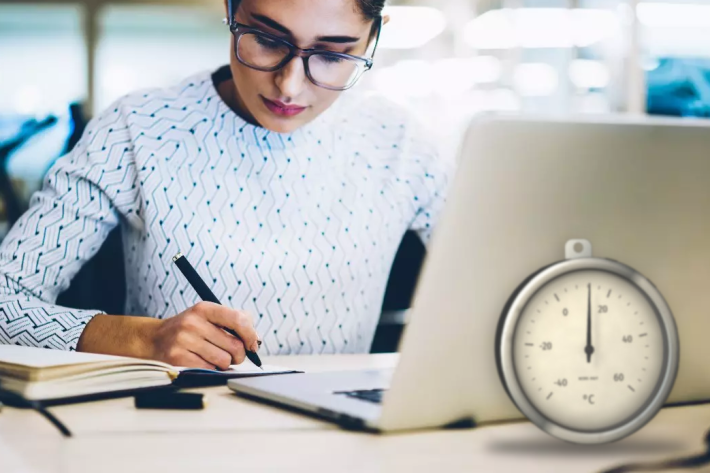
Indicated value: 12°C
